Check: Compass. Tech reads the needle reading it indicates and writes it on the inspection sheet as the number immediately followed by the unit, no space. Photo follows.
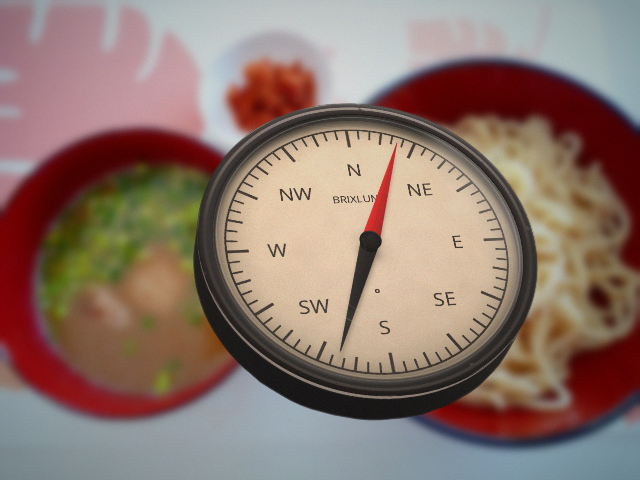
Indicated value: 22.5°
